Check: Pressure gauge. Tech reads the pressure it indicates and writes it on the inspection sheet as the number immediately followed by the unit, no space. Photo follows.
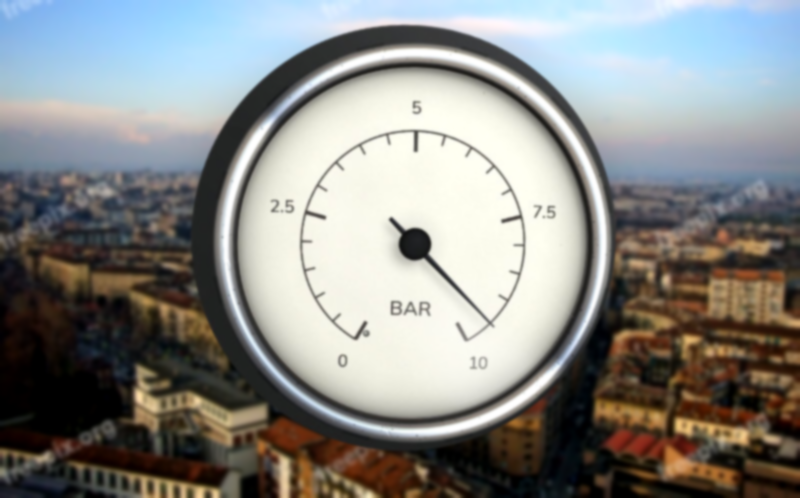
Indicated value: 9.5bar
